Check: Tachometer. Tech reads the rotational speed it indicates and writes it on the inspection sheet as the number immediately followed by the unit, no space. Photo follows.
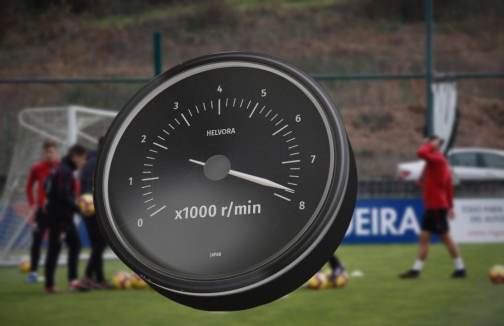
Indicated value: 7800rpm
